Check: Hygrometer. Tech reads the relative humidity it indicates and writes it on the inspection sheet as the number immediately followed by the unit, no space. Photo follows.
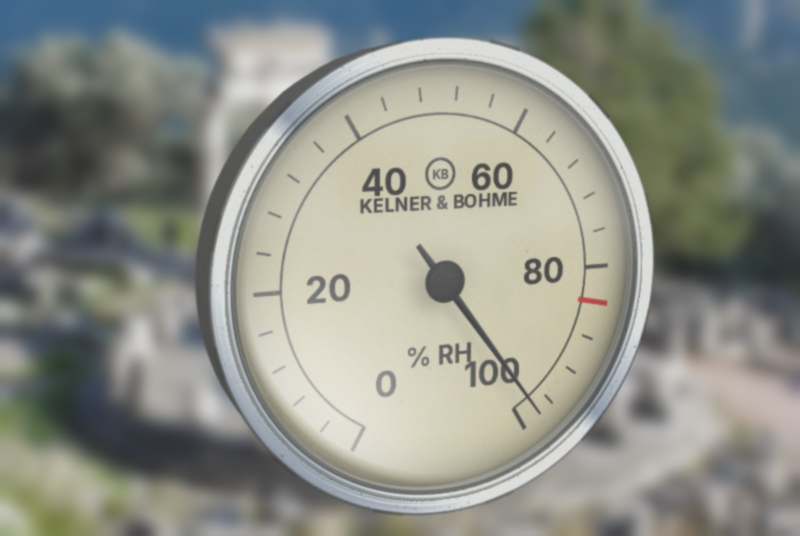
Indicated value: 98%
